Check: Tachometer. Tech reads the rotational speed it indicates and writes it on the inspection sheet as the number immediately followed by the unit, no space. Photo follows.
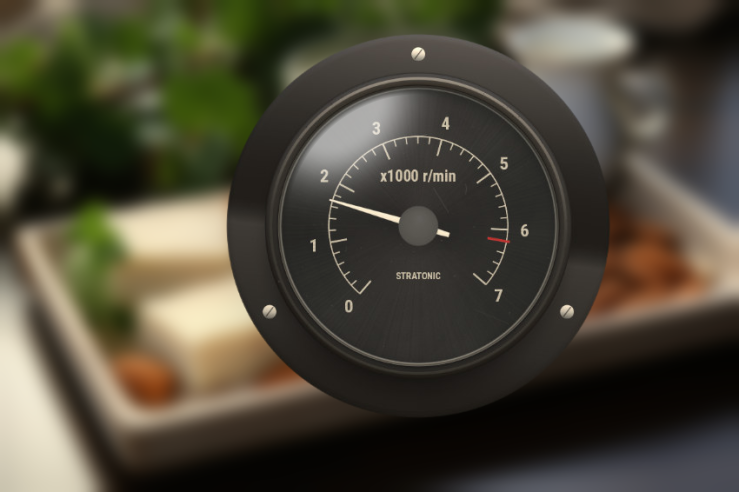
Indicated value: 1700rpm
